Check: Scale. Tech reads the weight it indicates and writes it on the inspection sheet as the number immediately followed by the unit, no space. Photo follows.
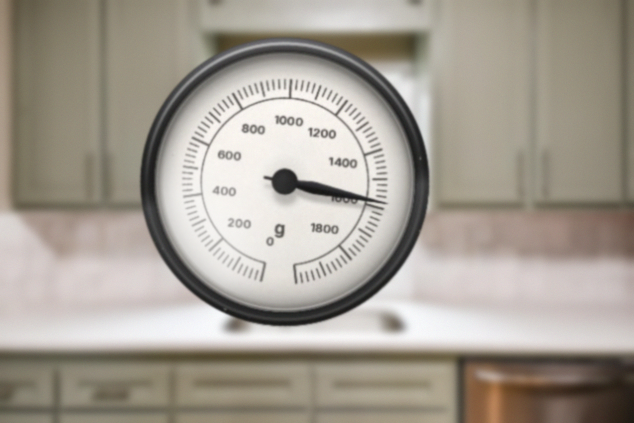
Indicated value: 1580g
